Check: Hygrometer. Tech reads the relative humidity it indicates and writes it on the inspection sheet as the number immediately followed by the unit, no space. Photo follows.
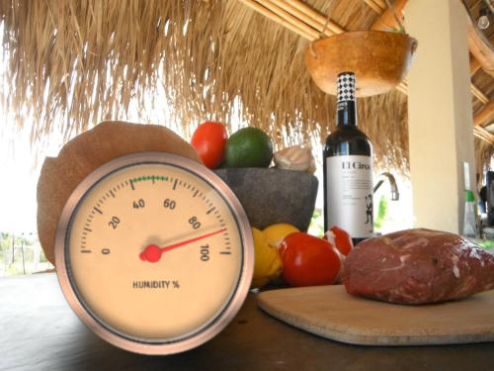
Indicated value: 90%
